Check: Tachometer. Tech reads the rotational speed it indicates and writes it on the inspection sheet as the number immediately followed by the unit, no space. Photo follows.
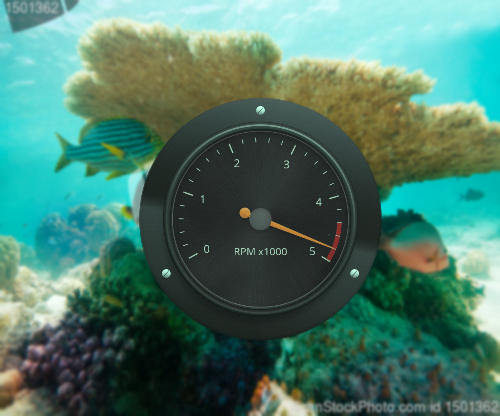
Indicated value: 4800rpm
